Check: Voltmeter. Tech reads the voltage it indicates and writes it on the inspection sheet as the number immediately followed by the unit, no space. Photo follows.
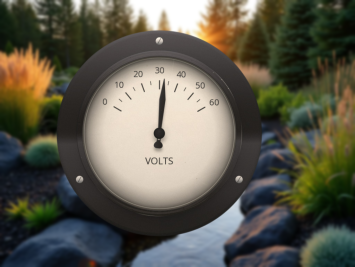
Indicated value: 32.5V
